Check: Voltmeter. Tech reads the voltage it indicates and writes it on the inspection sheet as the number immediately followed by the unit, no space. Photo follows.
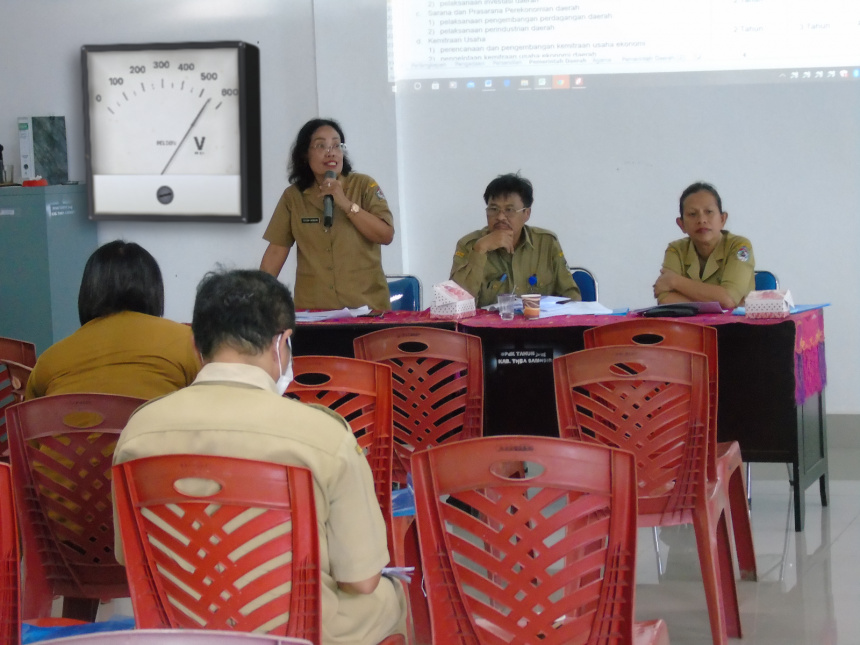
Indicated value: 550V
